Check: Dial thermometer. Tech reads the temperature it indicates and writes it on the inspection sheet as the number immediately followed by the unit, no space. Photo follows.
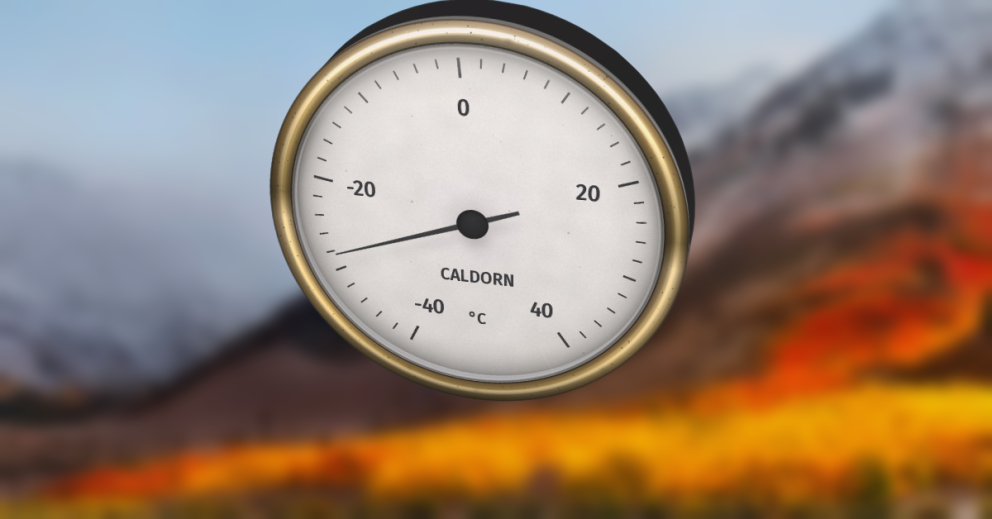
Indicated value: -28°C
